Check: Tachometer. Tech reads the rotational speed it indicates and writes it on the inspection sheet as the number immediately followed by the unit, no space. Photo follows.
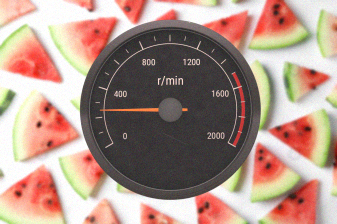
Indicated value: 250rpm
